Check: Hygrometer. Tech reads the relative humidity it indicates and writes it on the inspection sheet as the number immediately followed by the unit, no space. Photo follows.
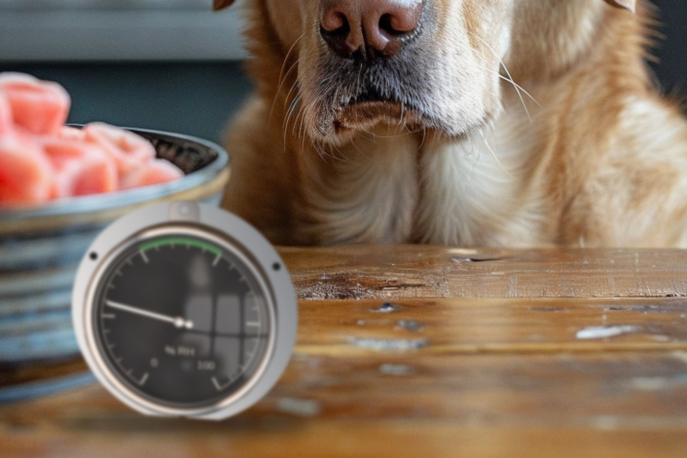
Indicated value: 24%
